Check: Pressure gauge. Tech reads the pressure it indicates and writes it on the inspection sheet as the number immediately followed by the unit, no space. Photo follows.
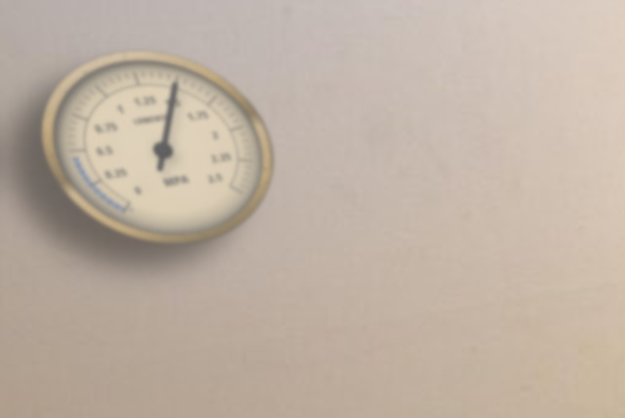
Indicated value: 1.5MPa
